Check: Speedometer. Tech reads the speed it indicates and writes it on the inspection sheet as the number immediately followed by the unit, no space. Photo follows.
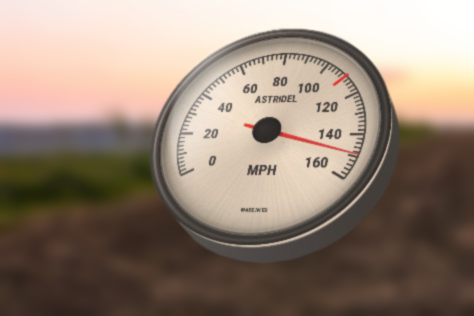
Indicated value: 150mph
